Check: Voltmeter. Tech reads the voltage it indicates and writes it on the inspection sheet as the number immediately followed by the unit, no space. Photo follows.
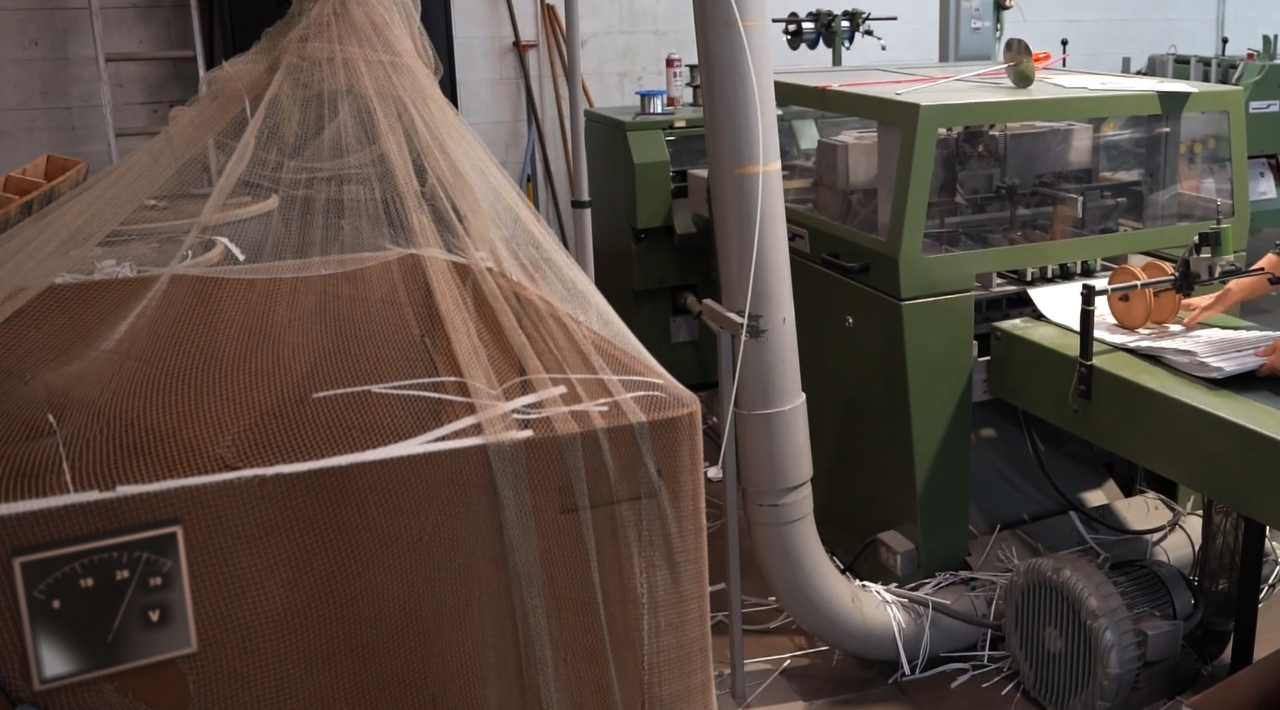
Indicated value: 24V
